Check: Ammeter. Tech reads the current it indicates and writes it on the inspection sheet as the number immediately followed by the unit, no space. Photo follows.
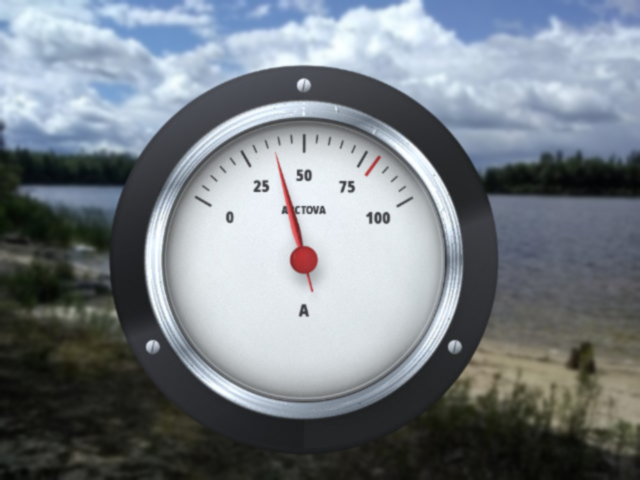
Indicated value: 37.5A
